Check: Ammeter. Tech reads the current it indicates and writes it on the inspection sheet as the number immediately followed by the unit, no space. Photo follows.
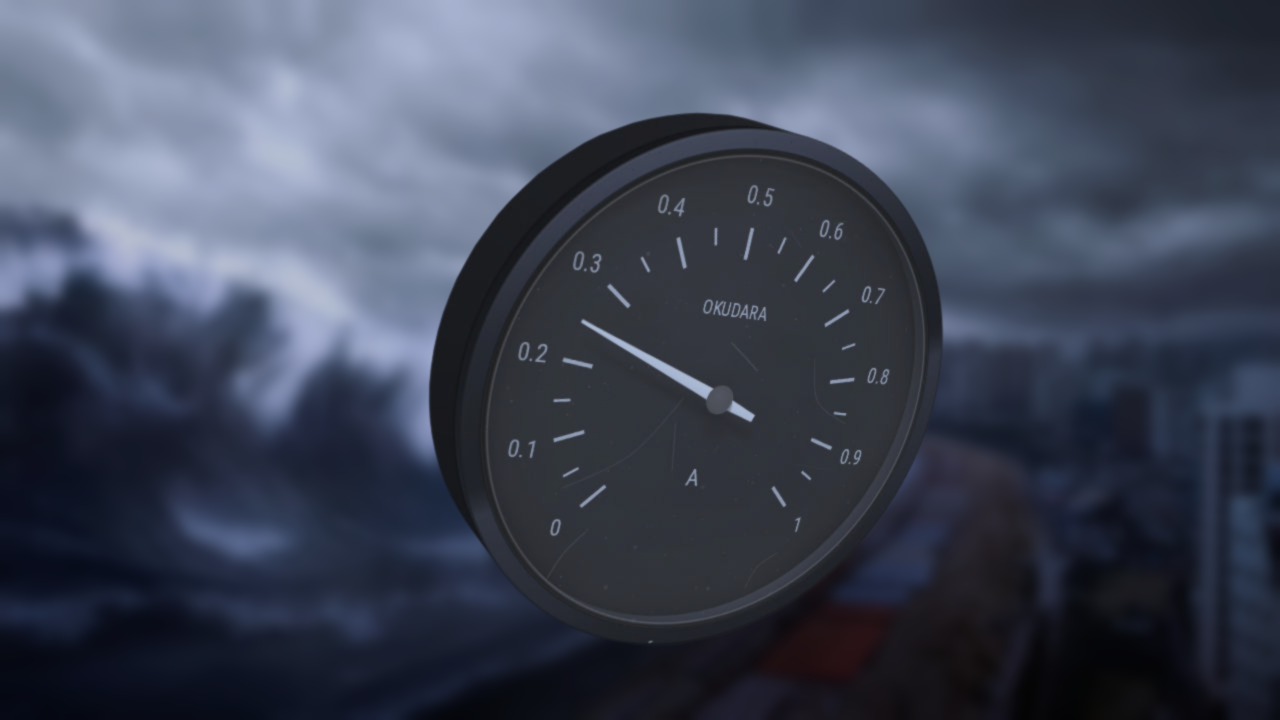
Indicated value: 0.25A
